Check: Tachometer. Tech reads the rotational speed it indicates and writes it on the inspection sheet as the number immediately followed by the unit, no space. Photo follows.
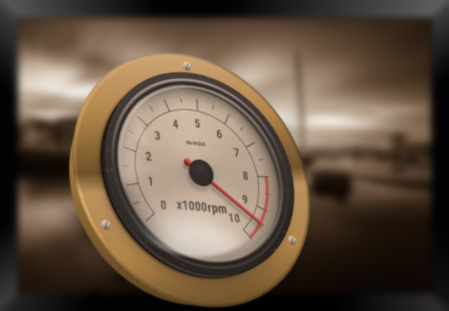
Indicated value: 9500rpm
